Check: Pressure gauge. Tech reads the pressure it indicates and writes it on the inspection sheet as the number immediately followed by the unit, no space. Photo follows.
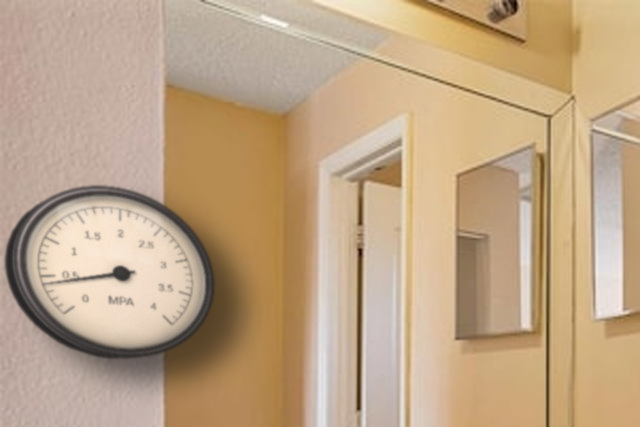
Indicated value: 0.4MPa
